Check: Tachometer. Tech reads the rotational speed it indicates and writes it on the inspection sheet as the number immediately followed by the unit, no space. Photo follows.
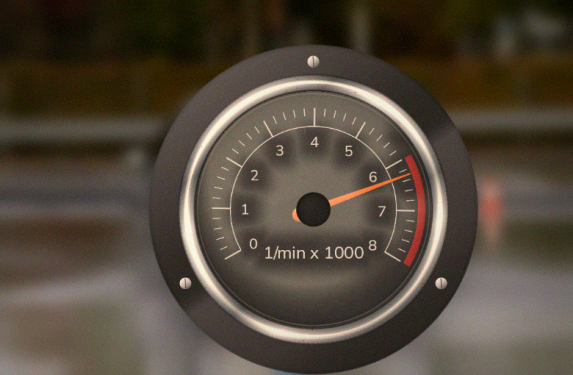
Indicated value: 6300rpm
